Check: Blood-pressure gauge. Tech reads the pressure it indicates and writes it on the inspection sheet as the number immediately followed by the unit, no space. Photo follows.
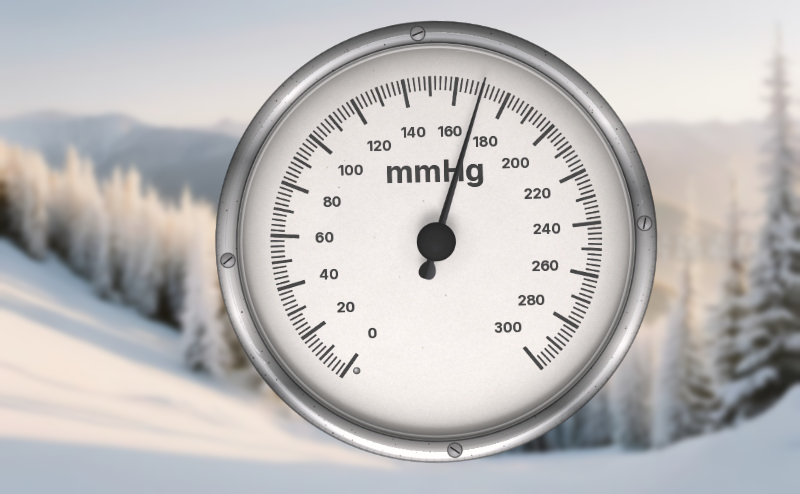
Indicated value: 170mmHg
